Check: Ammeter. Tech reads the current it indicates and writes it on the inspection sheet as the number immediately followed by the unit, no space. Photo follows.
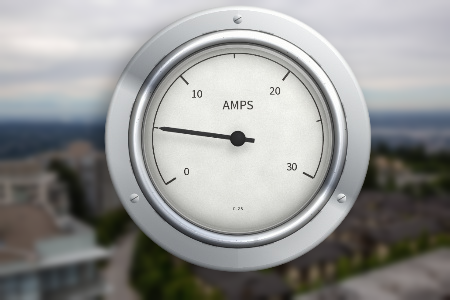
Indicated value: 5A
